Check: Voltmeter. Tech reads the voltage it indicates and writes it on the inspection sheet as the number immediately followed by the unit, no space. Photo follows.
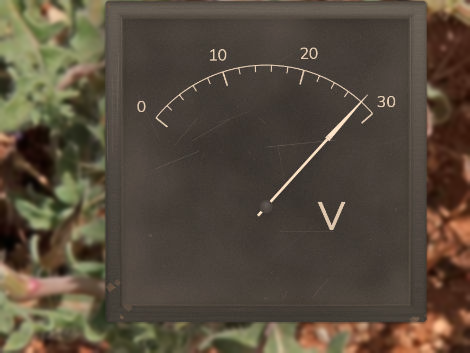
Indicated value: 28V
